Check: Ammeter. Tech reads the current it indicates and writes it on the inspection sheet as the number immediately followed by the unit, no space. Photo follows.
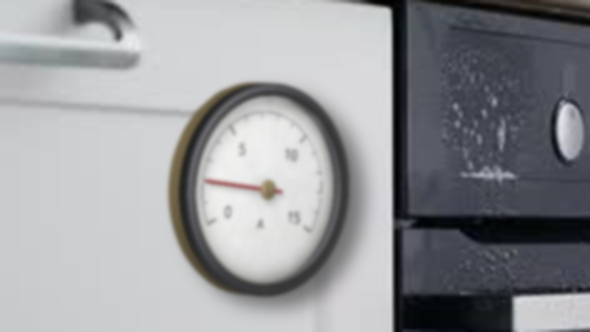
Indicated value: 2A
